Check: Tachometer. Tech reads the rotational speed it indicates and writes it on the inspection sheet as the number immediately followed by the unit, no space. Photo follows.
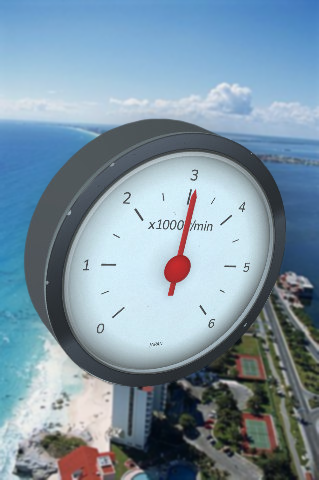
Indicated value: 3000rpm
